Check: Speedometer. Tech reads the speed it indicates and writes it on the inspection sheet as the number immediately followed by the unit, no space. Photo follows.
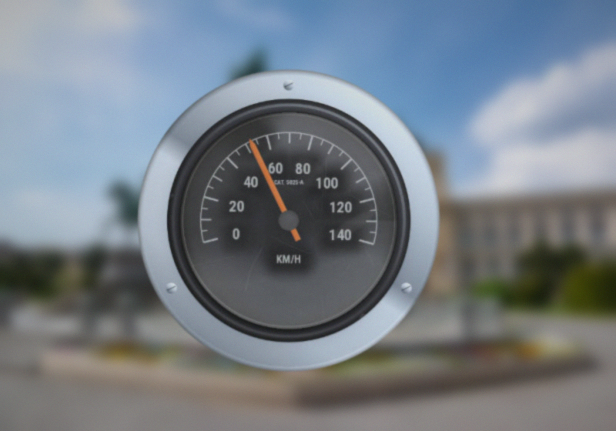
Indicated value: 52.5km/h
